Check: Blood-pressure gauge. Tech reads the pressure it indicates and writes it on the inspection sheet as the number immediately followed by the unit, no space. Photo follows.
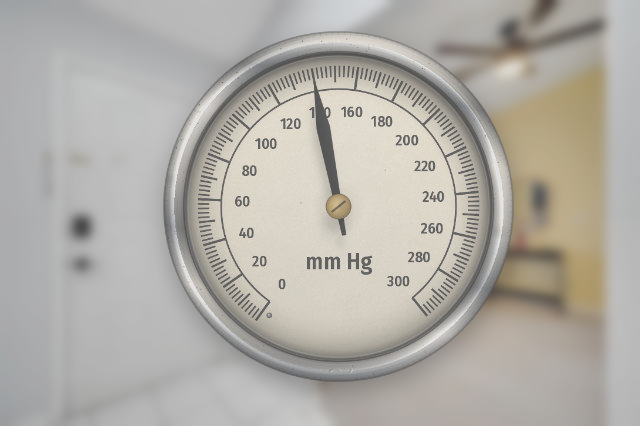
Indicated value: 140mmHg
